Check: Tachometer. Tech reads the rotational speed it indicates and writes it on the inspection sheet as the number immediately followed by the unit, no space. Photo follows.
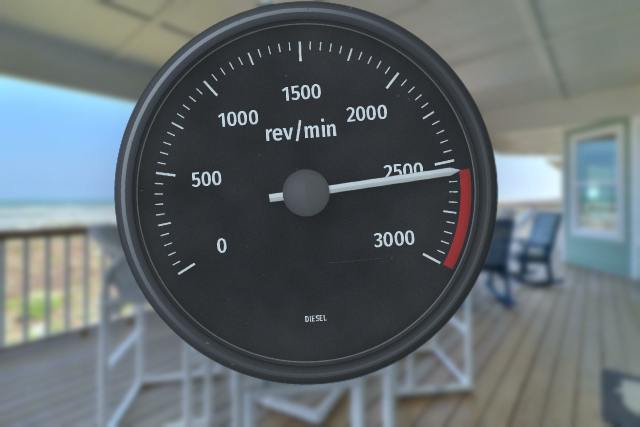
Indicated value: 2550rpm
